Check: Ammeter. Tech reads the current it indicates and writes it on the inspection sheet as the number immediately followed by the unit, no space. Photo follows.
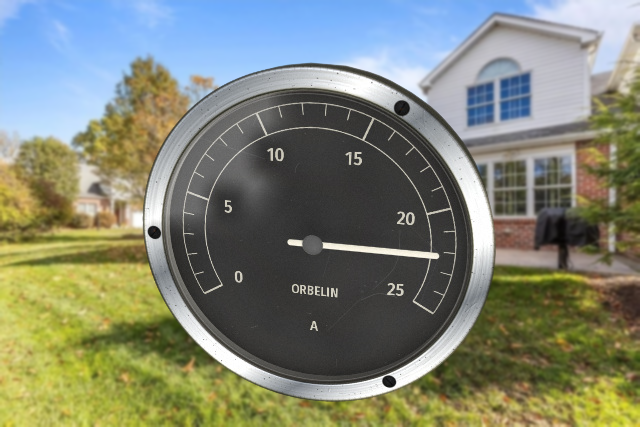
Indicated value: 22A
